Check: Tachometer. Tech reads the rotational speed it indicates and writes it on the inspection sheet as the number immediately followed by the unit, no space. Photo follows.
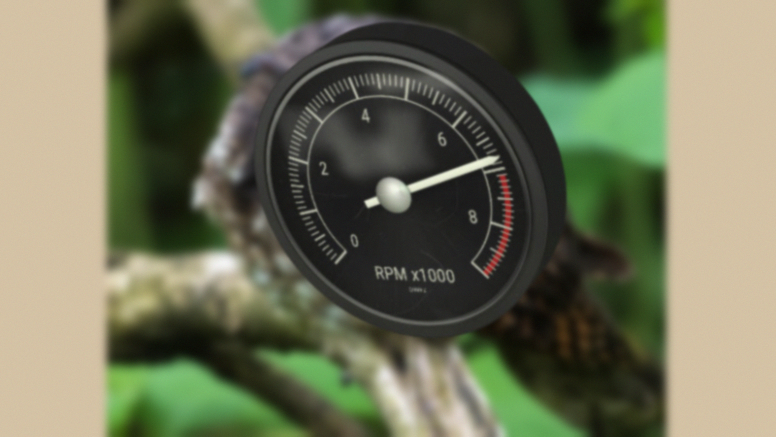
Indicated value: 6800rpm
